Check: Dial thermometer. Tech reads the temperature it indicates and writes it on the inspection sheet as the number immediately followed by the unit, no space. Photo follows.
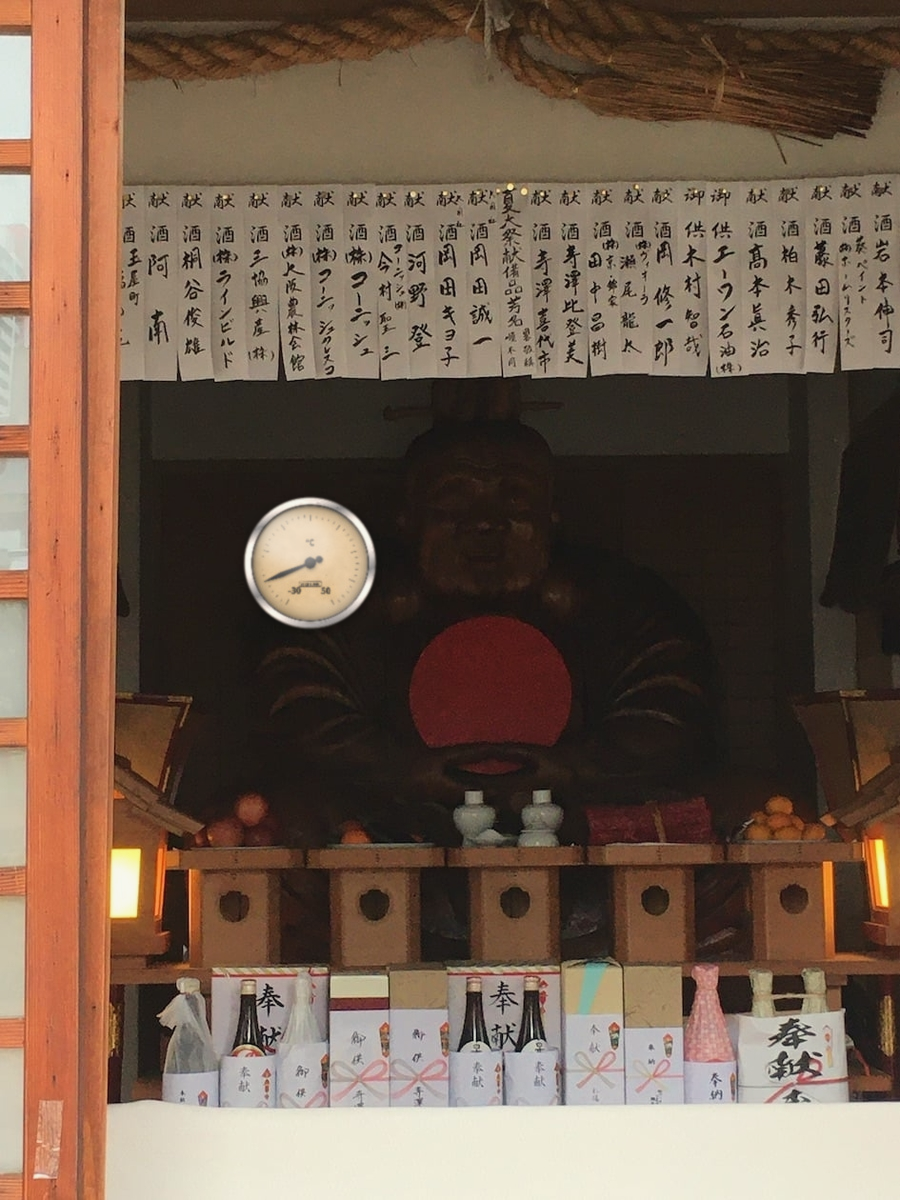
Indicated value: -20°C
